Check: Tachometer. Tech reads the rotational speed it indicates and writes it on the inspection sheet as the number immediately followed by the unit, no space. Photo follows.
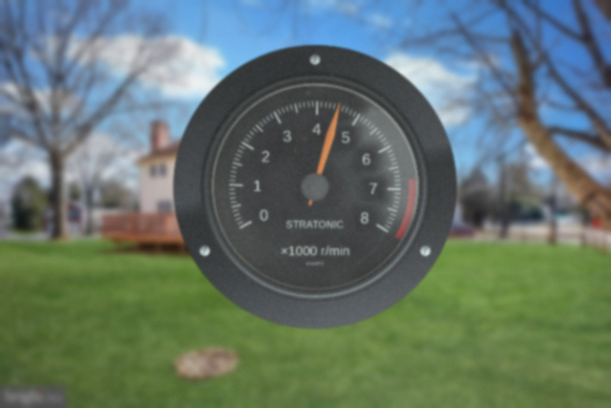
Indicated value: 4500rpm
